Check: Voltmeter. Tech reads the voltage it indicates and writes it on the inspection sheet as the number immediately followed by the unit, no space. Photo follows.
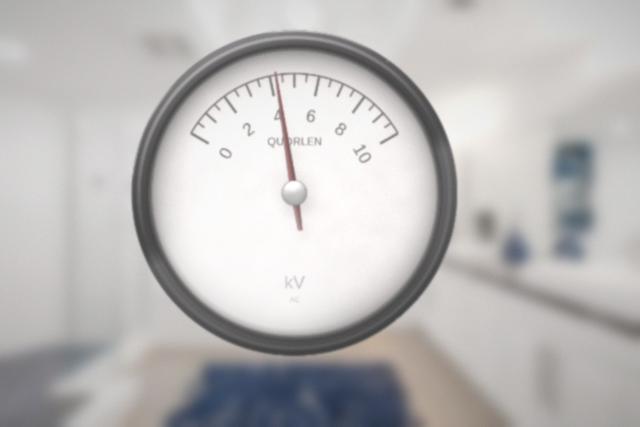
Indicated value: 4.25kV
